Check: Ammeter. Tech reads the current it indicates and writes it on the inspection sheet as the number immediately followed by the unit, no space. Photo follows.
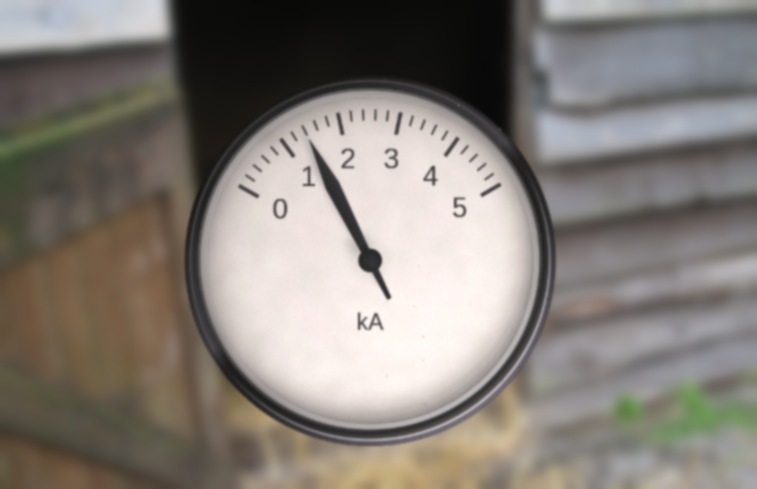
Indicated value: 1.4kA
